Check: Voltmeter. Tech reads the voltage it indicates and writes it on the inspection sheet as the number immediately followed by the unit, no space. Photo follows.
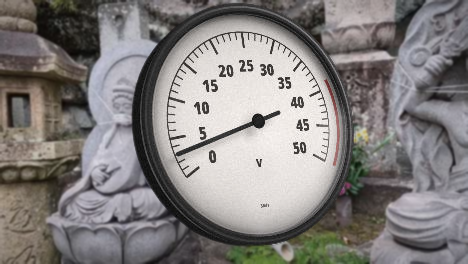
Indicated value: 3V
